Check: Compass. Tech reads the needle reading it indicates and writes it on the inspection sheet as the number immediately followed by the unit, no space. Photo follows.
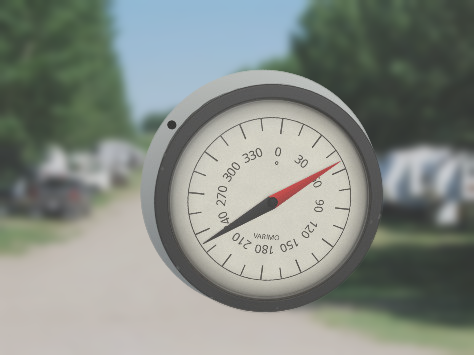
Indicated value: 52.5°
